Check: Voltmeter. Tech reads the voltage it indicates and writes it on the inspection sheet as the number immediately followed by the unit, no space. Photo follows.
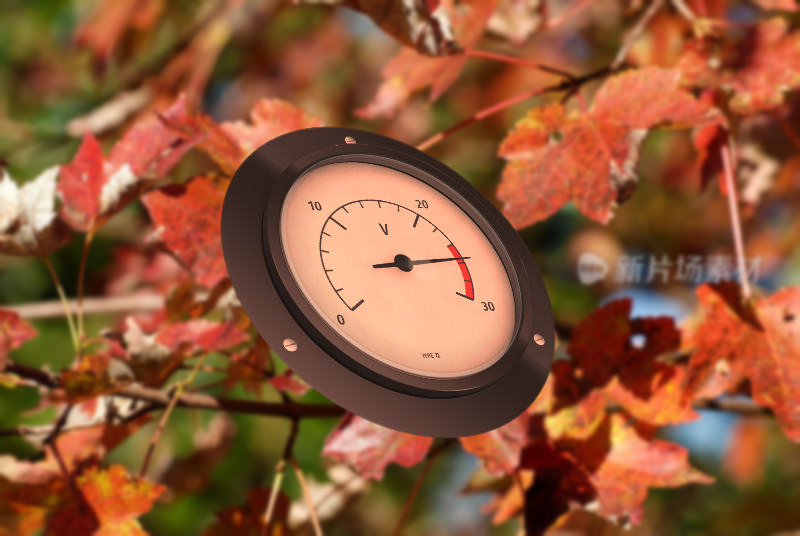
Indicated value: 26V
